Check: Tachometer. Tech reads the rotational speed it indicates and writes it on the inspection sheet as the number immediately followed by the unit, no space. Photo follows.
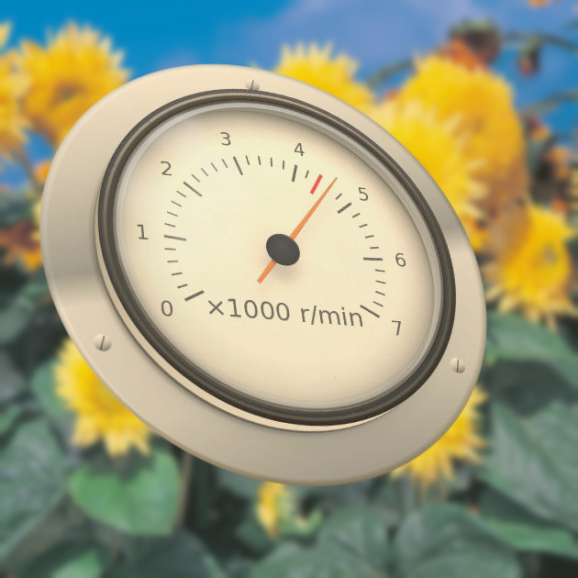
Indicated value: 4600rpm
